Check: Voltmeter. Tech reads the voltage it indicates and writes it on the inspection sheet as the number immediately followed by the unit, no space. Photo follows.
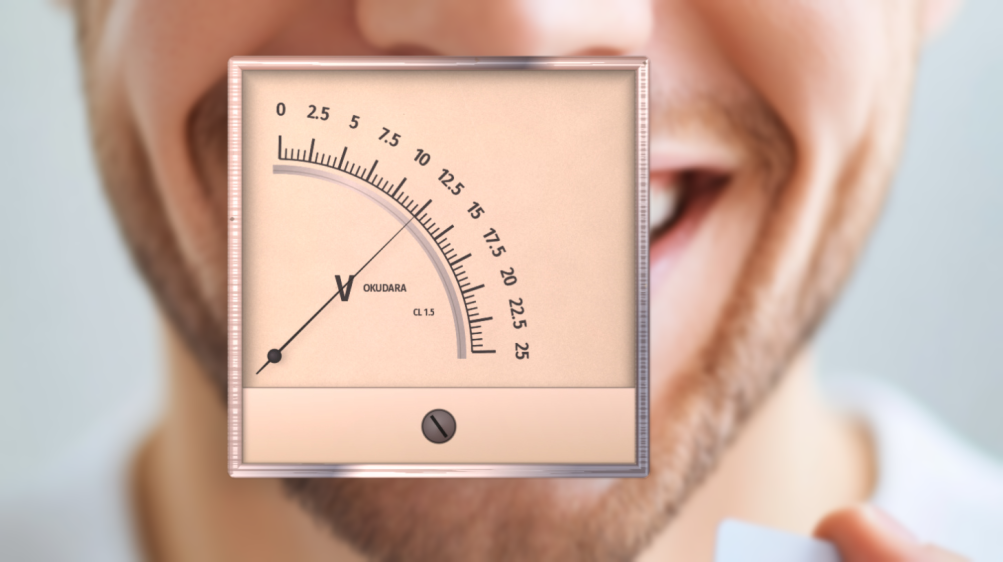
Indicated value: 12.5V
